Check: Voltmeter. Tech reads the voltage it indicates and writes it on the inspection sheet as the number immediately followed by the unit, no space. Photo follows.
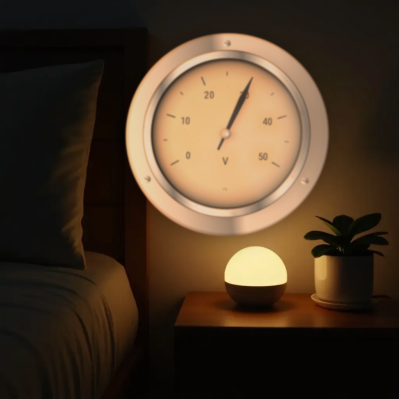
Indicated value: 30V
